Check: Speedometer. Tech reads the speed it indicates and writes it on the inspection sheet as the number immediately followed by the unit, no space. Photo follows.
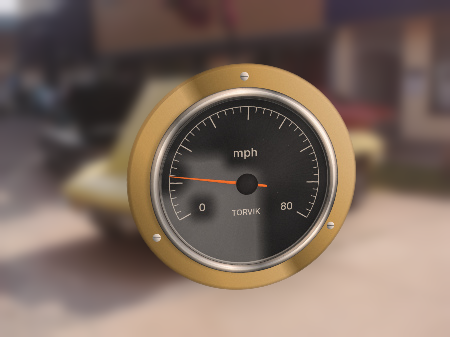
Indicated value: 12mph
